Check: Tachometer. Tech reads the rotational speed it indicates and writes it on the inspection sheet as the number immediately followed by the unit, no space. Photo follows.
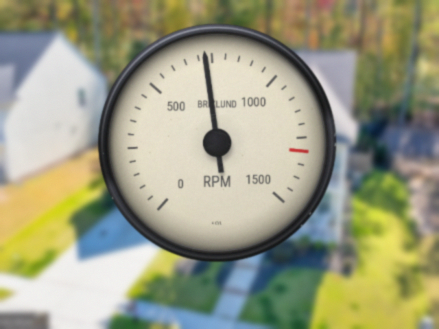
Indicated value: 725rpm
